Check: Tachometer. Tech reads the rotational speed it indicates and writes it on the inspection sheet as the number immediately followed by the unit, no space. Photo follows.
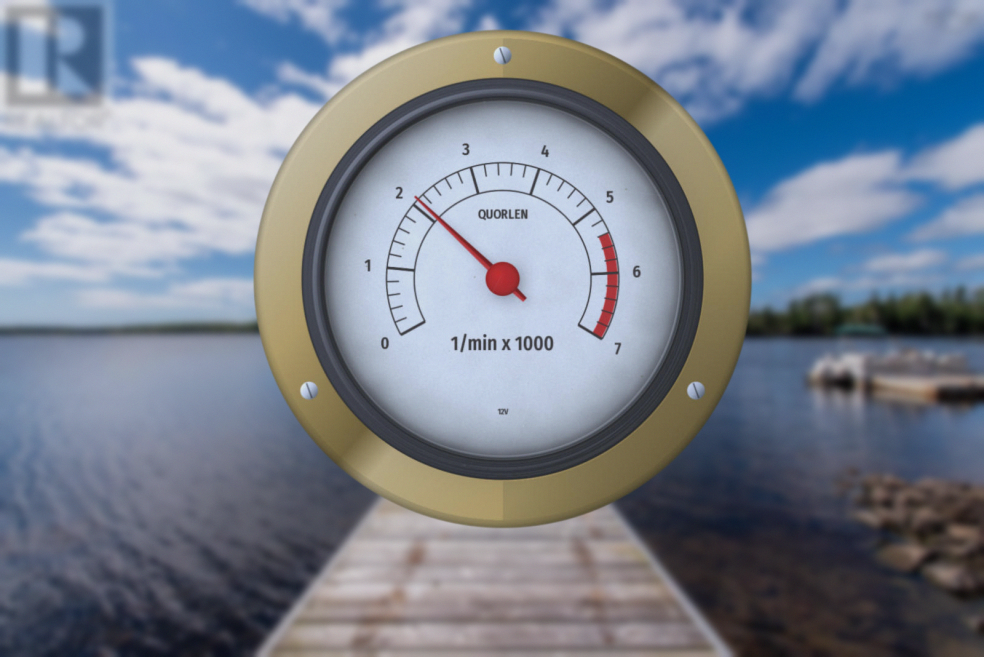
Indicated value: 2100rpm
